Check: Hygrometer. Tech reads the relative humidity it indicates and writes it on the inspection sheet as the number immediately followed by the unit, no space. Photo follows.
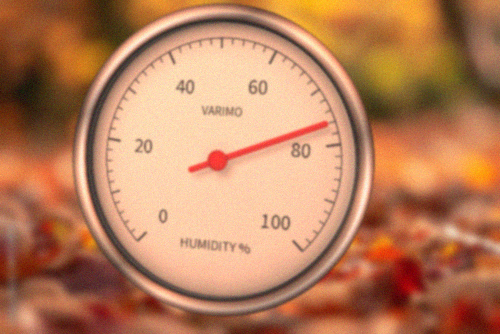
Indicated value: 76%
